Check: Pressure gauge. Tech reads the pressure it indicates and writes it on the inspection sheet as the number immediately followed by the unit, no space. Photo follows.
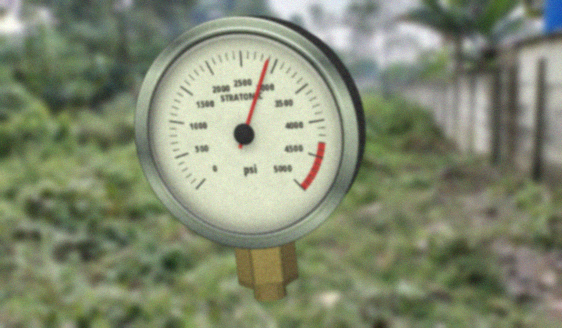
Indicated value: 2900psi
